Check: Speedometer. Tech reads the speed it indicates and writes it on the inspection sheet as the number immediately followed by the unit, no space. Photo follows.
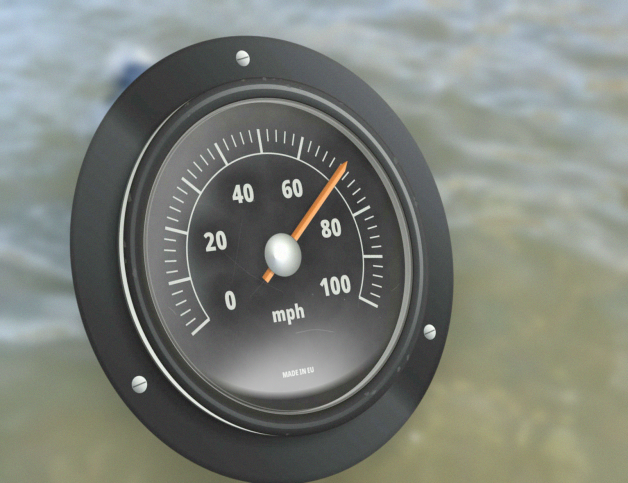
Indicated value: 70mph
